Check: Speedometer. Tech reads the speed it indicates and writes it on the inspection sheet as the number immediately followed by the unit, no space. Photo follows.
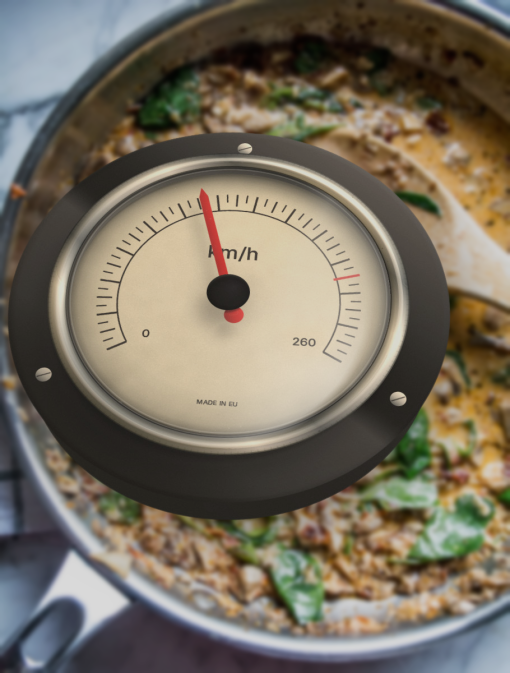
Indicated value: 112.5km/h
